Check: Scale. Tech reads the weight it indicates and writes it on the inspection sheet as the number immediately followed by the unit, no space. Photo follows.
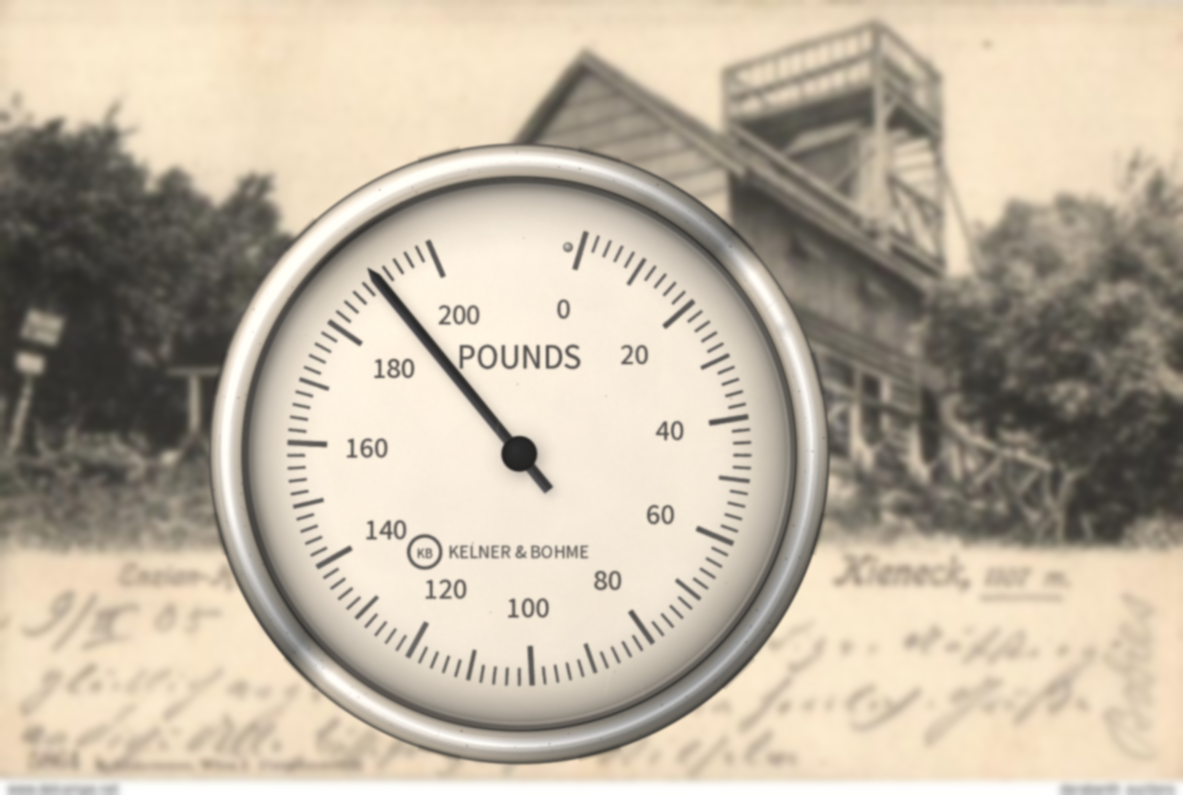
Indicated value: 190lb
